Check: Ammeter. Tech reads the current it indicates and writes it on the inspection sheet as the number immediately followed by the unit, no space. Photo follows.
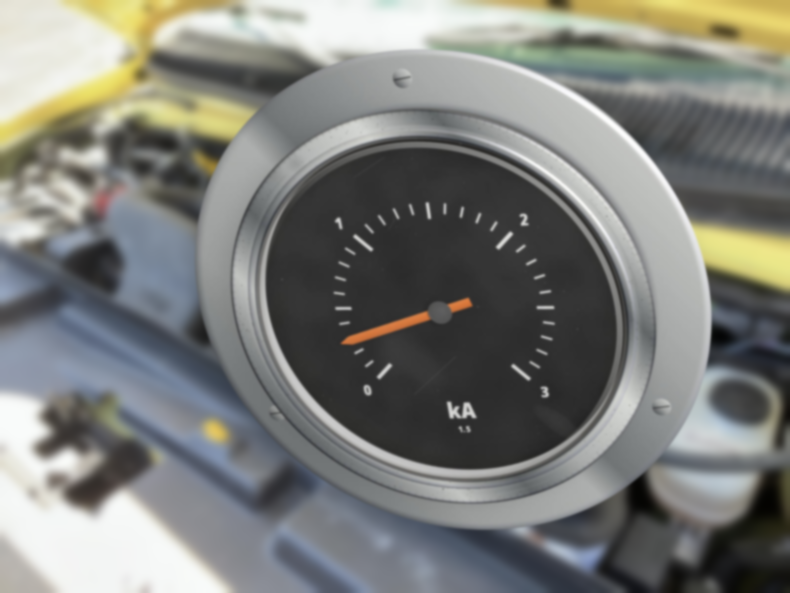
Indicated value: 0.3kA
